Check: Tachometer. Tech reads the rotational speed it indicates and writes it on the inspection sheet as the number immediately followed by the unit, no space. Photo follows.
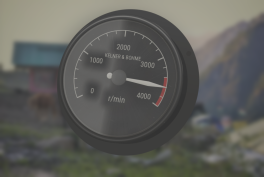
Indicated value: 3600rpm
